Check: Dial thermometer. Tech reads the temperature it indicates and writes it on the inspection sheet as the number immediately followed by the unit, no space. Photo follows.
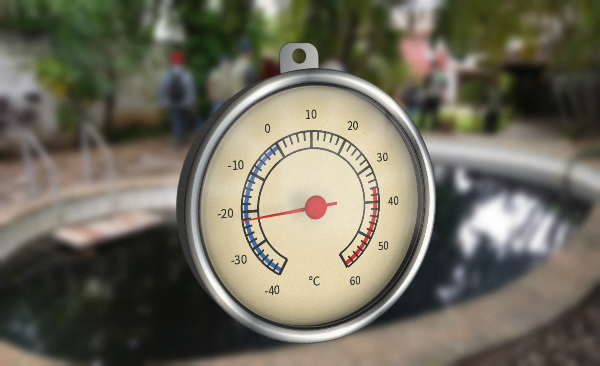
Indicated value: -22°C
